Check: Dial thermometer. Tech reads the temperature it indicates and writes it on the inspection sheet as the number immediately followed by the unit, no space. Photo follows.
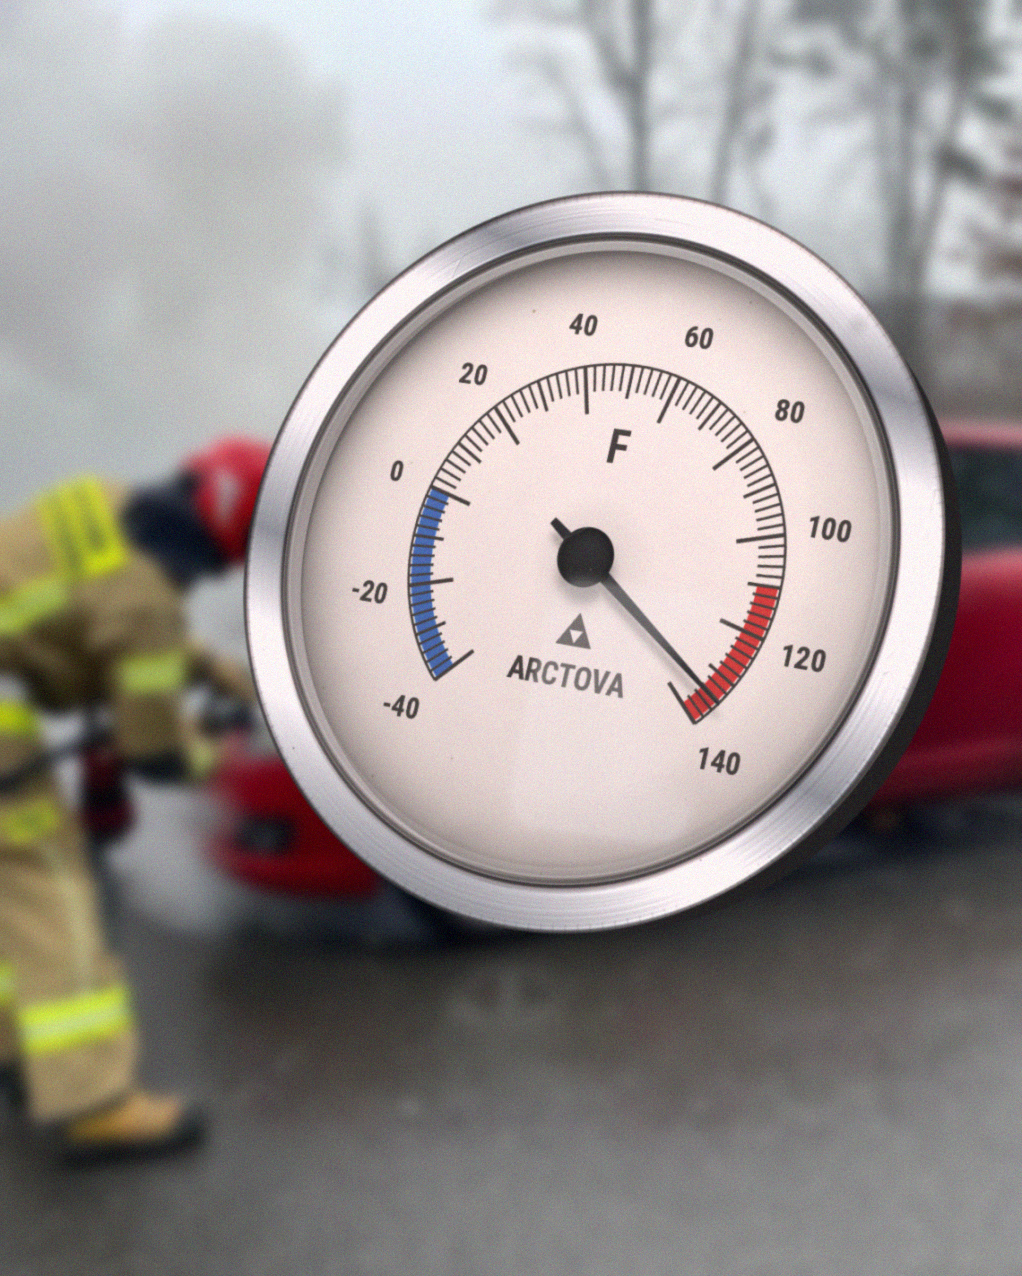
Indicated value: 134°F
